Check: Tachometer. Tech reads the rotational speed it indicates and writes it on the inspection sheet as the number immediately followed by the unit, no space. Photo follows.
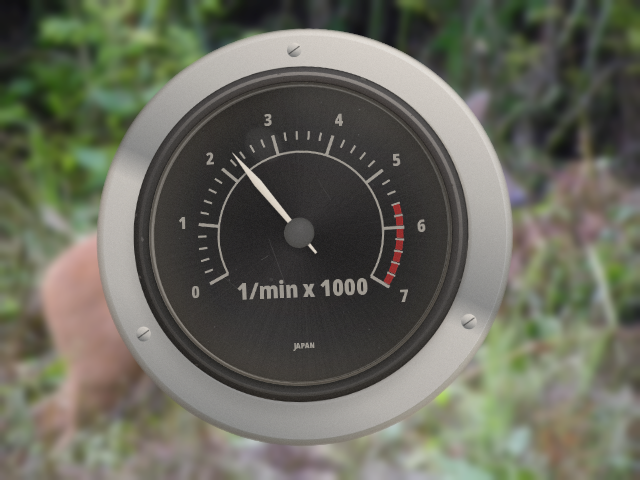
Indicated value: 2300rpm
